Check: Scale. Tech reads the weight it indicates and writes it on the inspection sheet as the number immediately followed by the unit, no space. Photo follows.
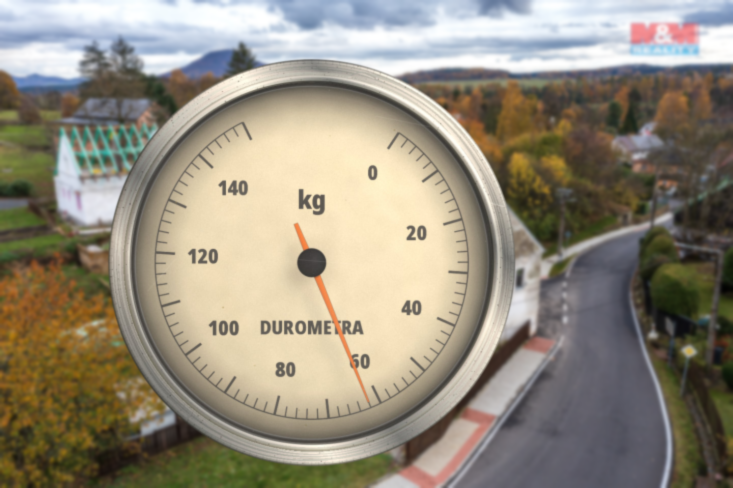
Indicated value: 62kg
